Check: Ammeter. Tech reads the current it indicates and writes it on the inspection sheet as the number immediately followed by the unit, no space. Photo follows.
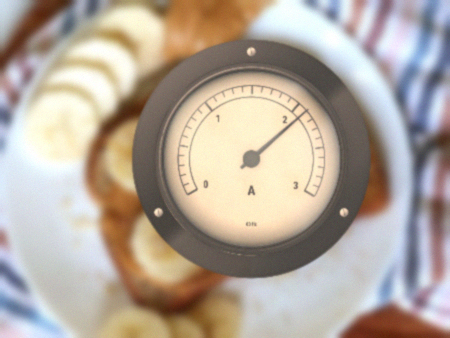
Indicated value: 2.1A
